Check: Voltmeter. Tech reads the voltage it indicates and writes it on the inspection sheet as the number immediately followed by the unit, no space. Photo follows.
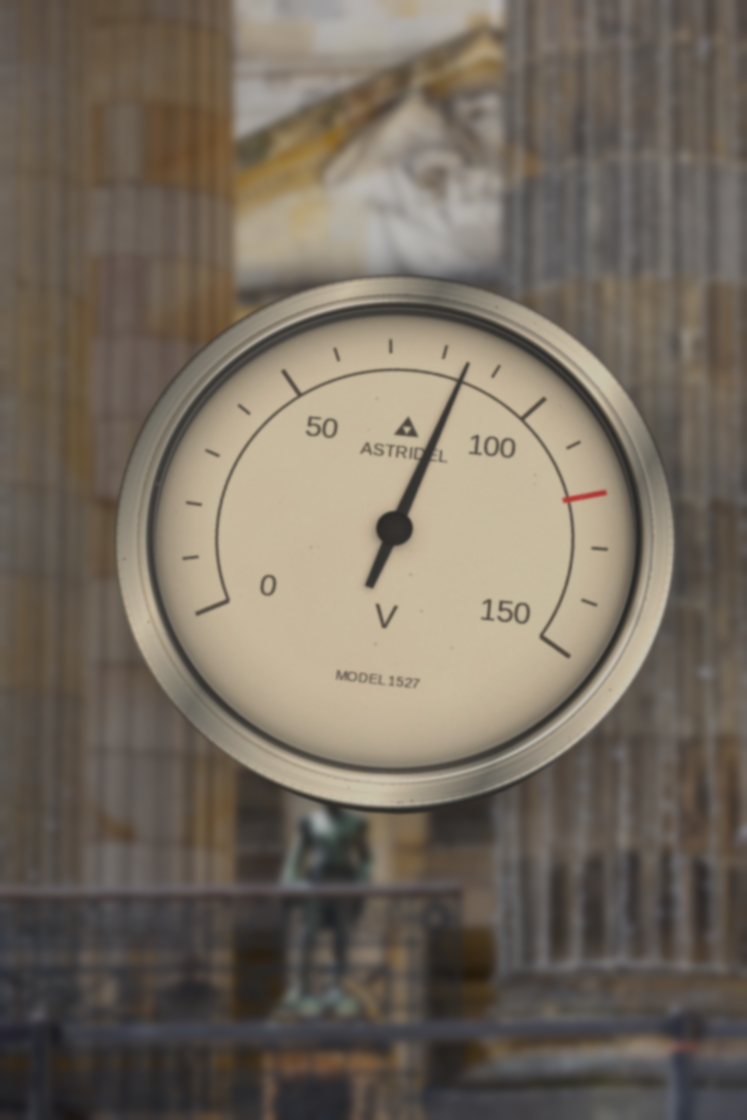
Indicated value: 85V
